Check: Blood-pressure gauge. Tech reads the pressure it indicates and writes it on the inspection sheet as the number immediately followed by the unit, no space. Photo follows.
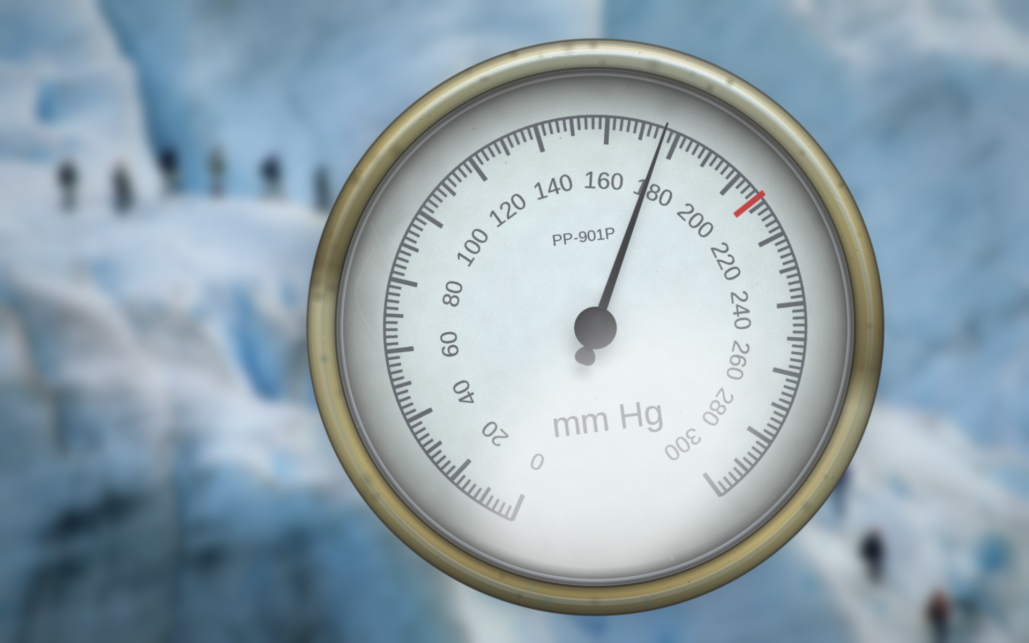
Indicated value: 176mmHg
